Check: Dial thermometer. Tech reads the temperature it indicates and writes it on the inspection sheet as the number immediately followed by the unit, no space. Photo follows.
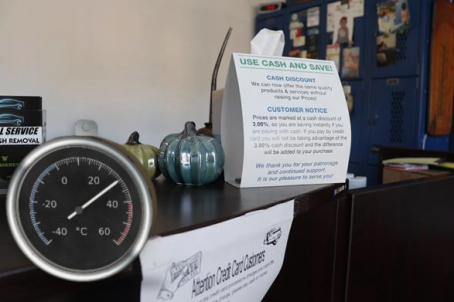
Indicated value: 30°C
